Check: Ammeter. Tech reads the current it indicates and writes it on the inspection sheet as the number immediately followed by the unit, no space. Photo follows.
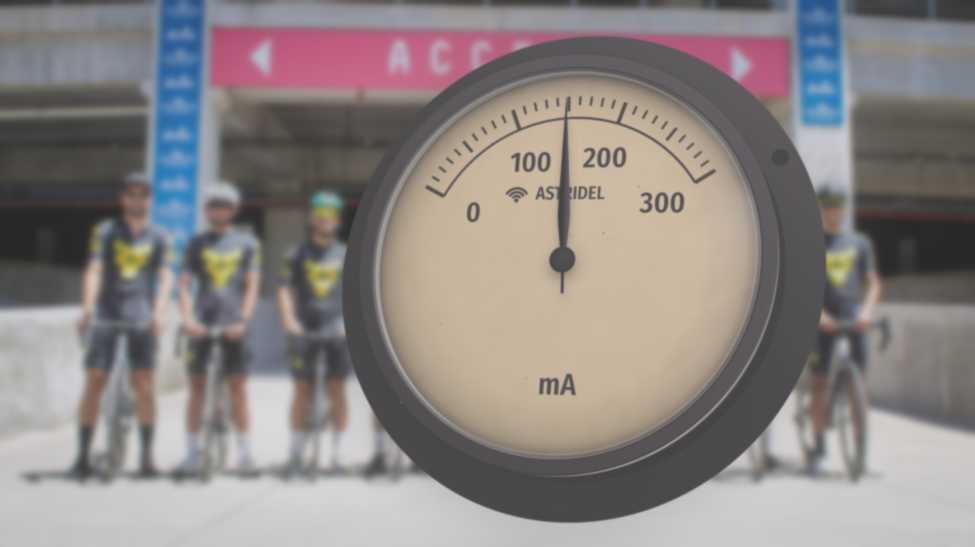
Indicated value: 150mA
